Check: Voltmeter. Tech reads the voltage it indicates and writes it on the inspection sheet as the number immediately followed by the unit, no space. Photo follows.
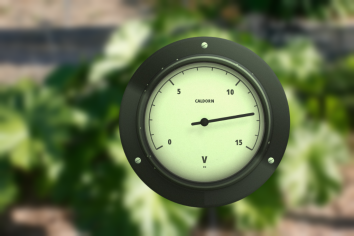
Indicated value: 12.5V
